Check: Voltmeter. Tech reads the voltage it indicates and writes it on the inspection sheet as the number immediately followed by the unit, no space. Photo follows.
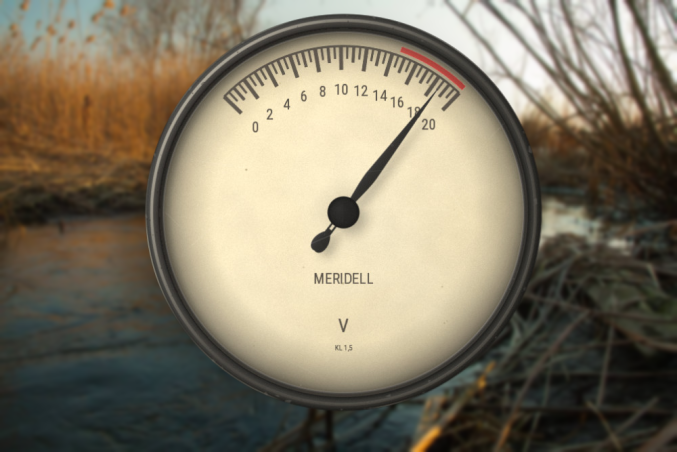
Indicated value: 18.5V
